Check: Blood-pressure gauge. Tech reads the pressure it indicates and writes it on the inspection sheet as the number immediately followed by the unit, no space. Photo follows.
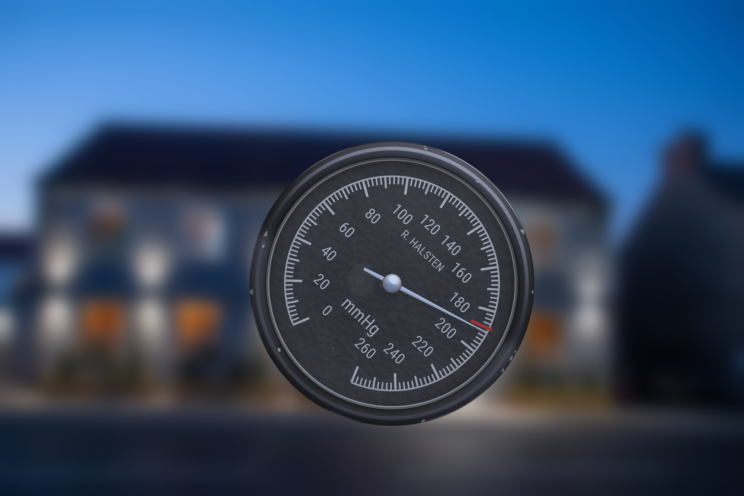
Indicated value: 190mmHg
